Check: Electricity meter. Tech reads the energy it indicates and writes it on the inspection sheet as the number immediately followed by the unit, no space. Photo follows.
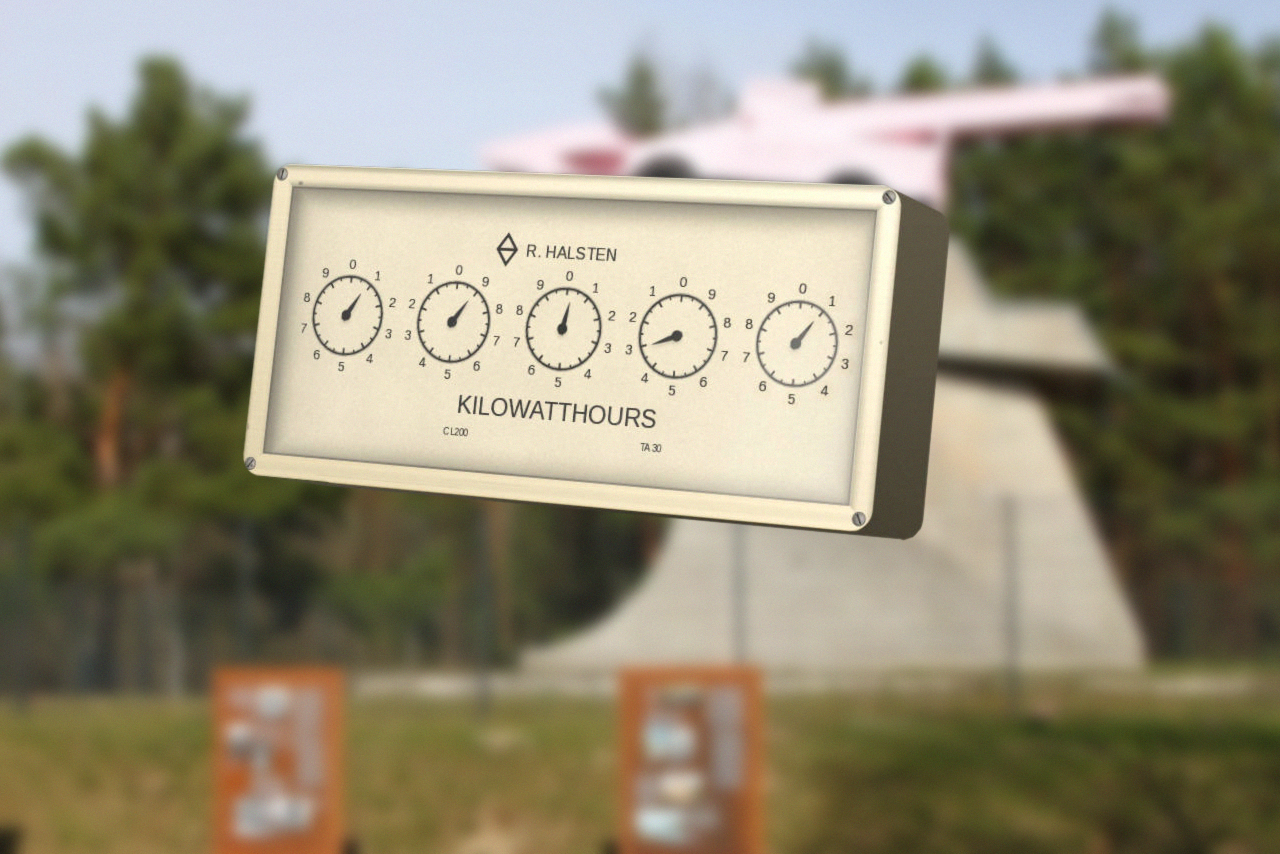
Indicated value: 9031kWh
